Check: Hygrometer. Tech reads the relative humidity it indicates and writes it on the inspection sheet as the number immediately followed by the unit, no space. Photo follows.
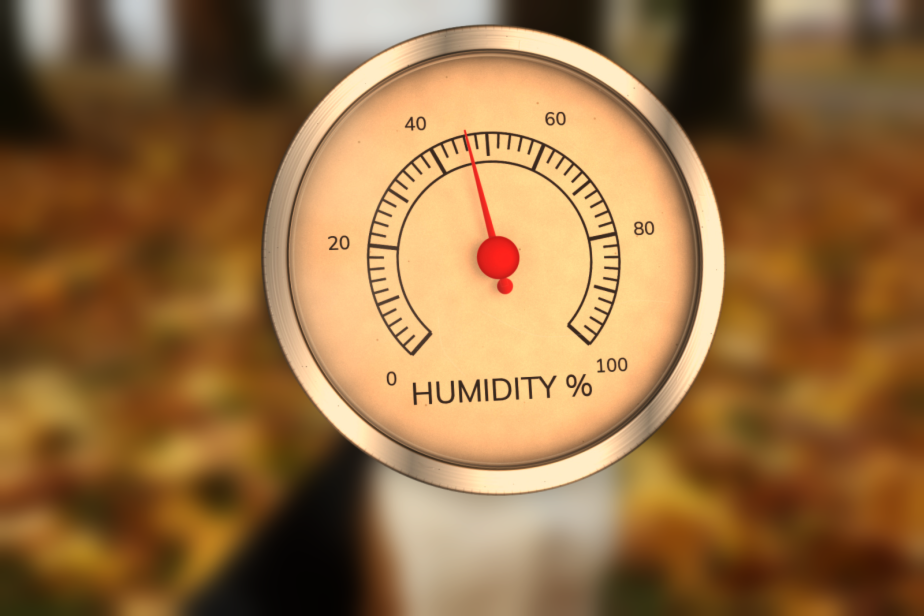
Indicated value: 46%
